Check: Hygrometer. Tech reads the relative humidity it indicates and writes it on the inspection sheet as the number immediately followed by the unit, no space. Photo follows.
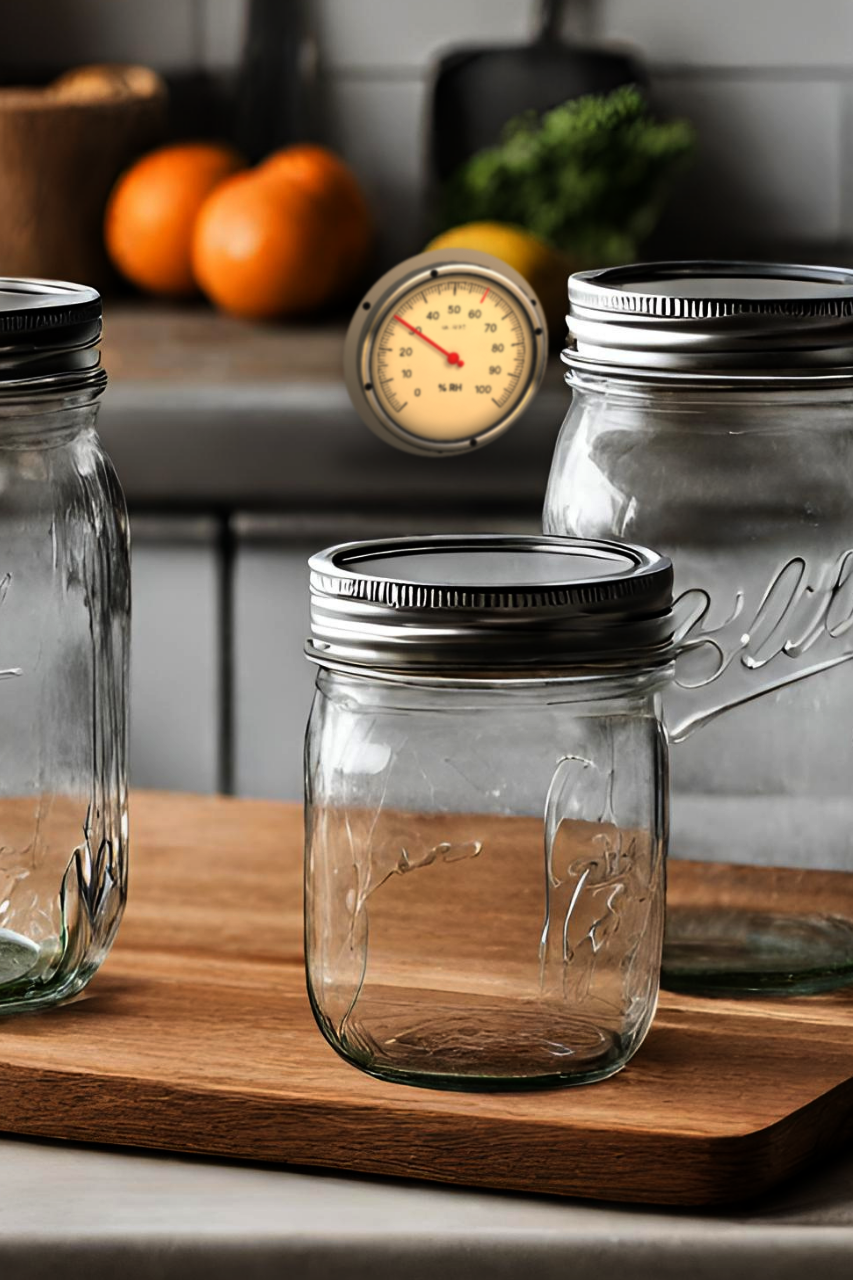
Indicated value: 30%
